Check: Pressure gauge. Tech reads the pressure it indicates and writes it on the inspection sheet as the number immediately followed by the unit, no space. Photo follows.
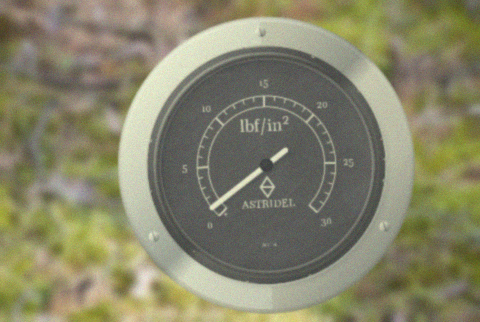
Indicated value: 1psi
